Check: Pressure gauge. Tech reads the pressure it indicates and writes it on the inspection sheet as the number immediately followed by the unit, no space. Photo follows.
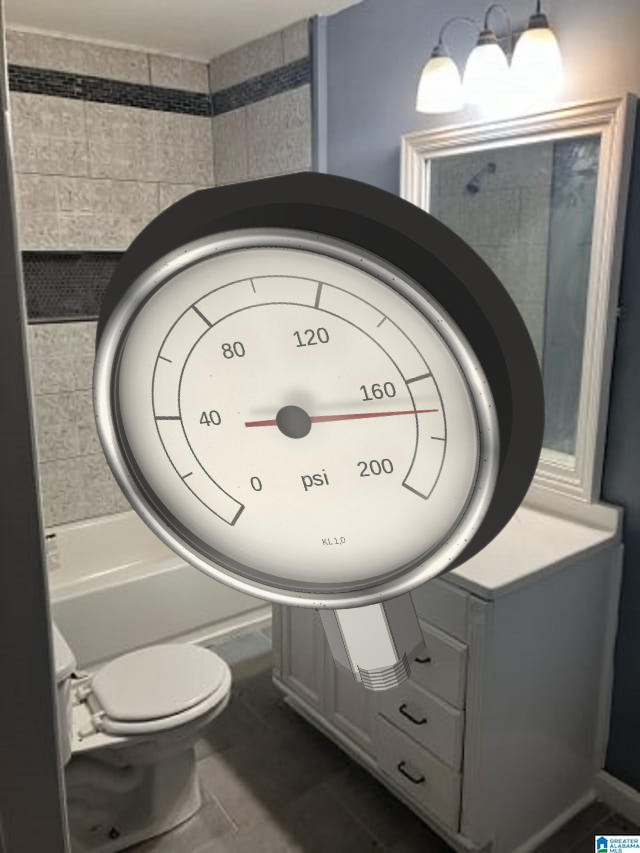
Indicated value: 170psi
